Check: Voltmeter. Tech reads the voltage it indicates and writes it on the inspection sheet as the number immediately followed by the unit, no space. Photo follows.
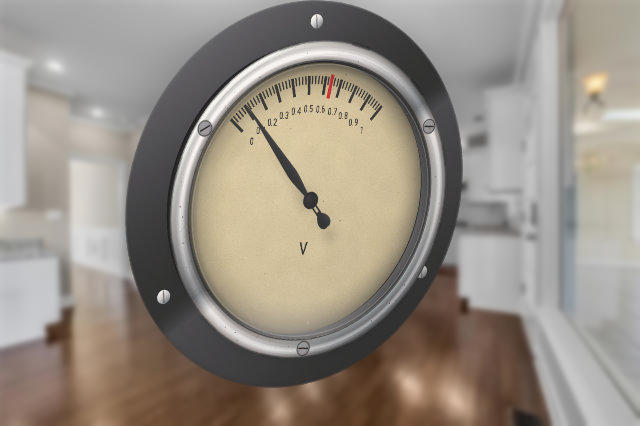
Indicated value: 0.1V
